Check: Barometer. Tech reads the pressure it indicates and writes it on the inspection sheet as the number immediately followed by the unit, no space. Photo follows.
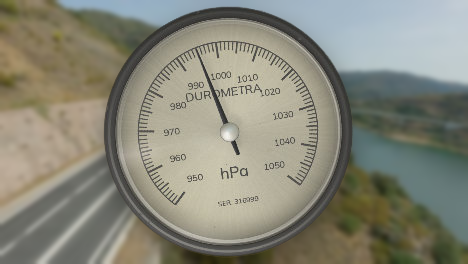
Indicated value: 995hPa
